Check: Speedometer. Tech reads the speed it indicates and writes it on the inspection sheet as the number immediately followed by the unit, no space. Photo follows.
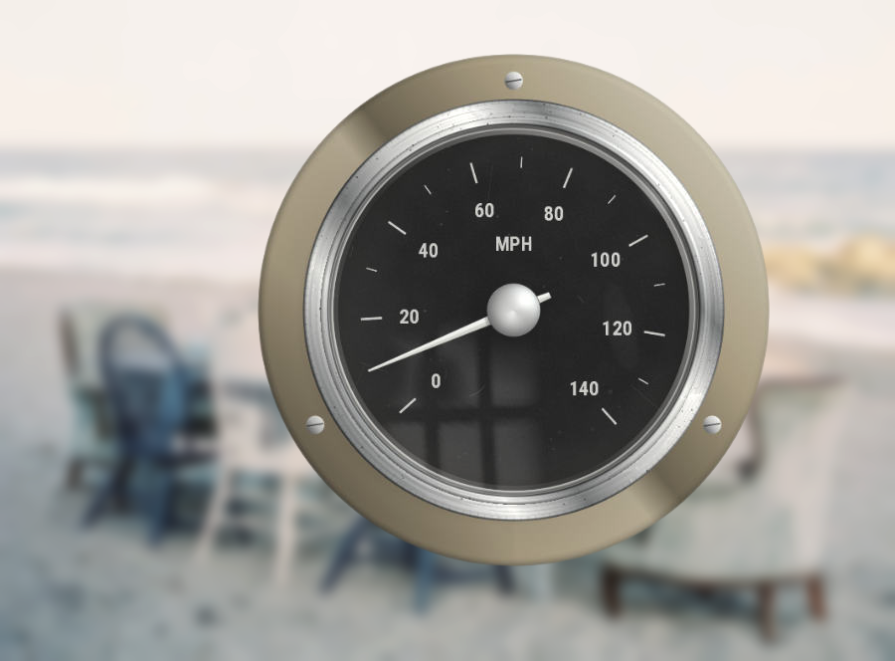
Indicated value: 10mph
